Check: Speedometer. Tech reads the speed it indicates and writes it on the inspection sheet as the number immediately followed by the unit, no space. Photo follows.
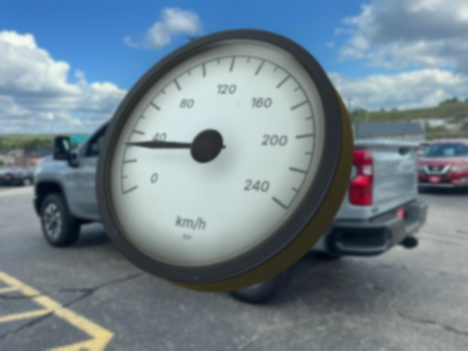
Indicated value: 30km/h
